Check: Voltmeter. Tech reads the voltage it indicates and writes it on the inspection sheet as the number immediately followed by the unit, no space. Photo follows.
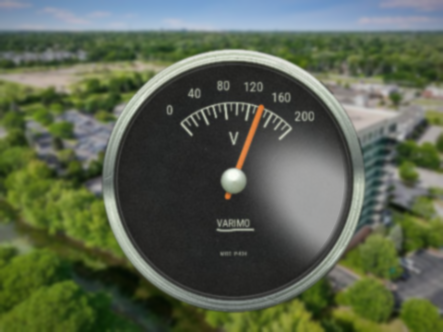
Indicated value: 140V
